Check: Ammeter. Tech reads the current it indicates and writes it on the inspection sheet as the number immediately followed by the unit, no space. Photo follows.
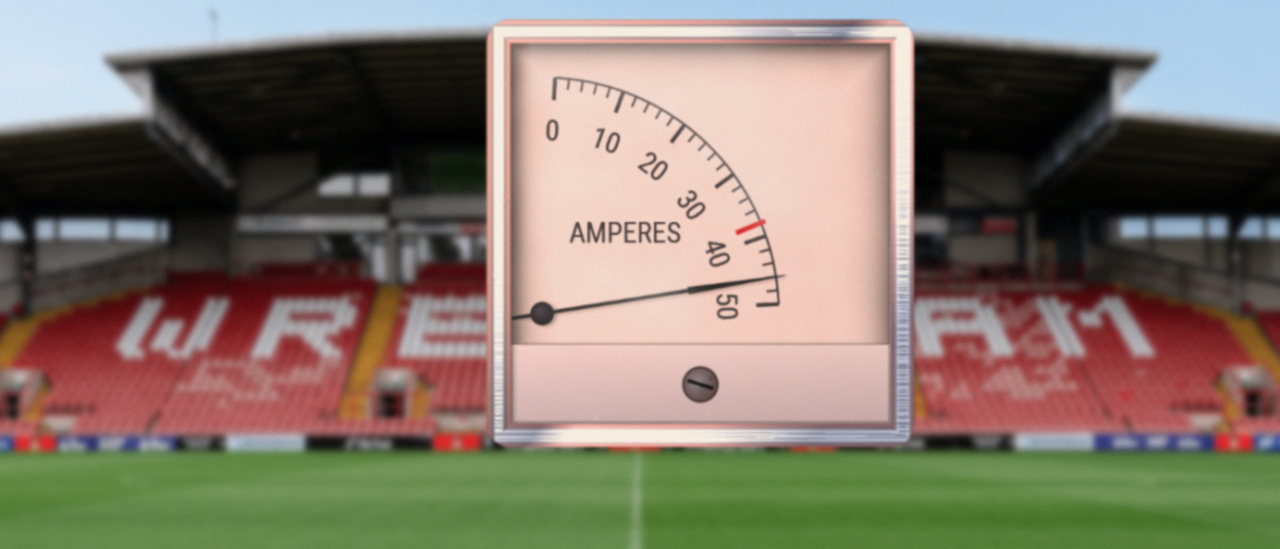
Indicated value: 46A
